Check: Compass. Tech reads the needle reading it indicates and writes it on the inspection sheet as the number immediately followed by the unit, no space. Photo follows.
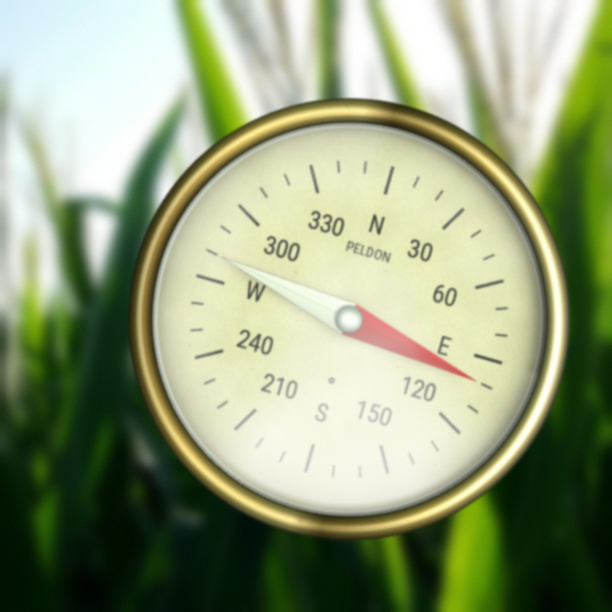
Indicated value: 100°
